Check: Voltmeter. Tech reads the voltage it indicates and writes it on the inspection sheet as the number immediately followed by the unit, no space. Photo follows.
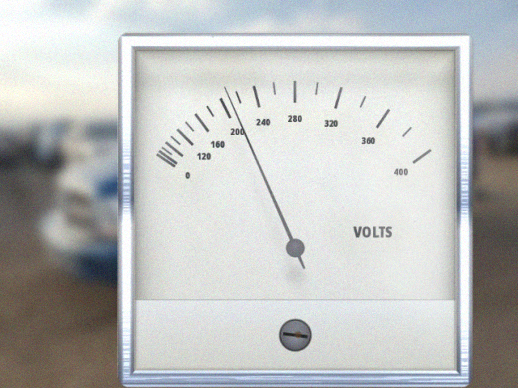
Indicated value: 210V
